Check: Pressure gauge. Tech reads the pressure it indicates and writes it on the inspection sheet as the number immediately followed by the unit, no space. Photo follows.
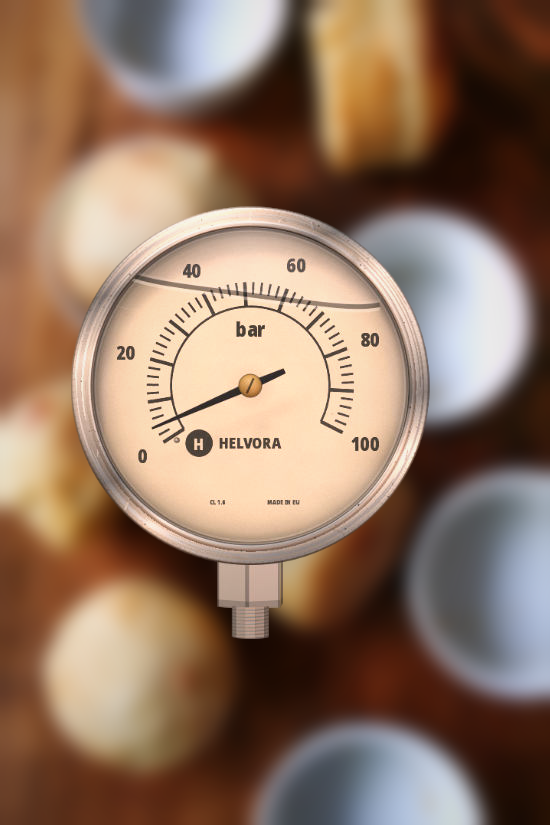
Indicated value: 4bar
